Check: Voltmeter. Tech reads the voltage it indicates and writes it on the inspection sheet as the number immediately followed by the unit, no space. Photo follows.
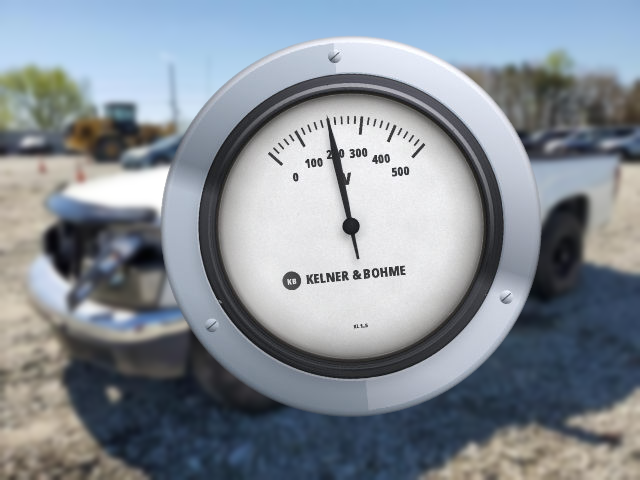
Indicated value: 200V
